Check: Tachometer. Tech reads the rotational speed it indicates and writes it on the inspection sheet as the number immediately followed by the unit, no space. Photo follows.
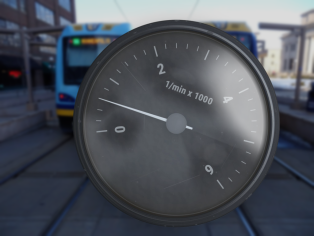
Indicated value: 600rpm
